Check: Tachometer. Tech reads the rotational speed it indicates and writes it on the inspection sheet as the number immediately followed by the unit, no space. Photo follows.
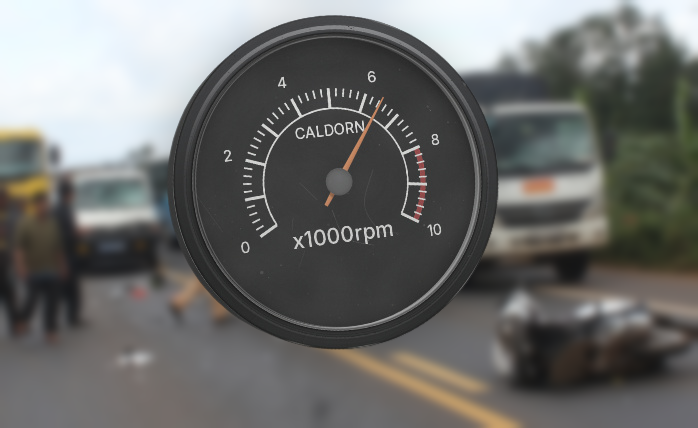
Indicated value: 6400rpm
